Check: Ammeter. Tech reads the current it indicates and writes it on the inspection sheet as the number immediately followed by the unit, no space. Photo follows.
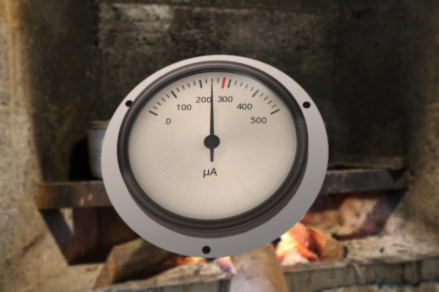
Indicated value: 240µA
